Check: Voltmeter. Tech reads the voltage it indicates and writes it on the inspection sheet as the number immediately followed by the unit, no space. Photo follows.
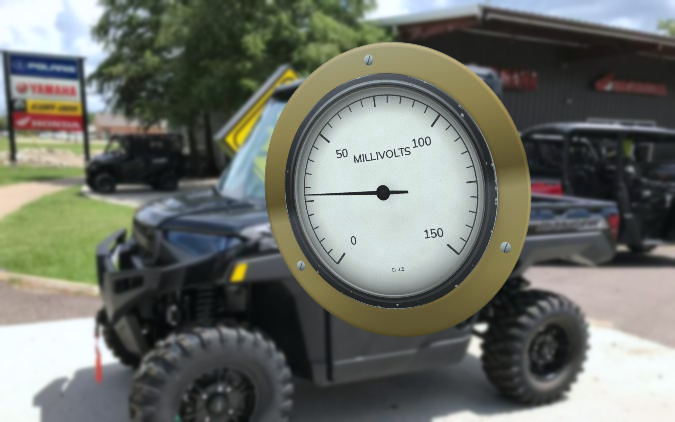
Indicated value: 27.5mV
